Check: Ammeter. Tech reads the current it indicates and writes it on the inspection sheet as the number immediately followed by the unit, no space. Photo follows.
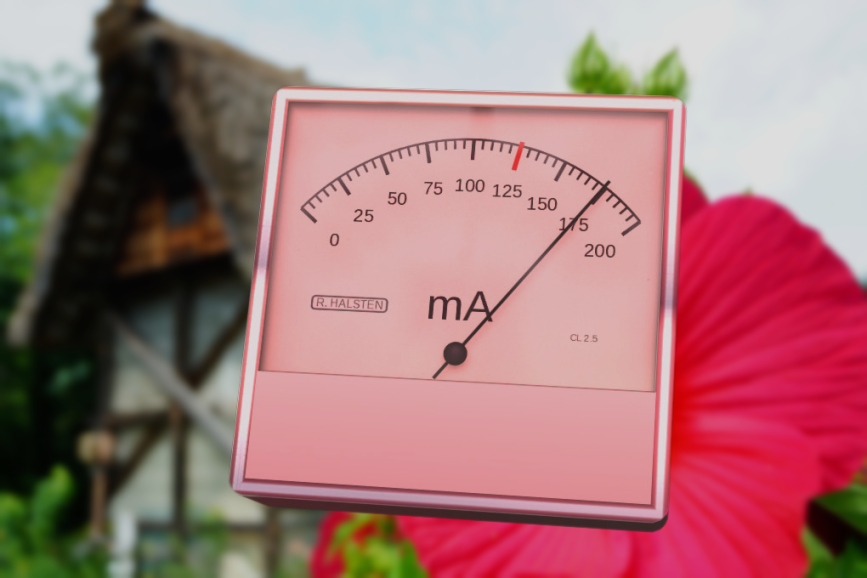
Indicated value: 175mA
